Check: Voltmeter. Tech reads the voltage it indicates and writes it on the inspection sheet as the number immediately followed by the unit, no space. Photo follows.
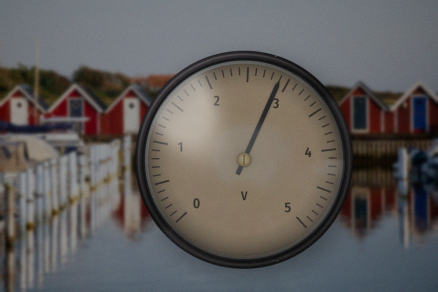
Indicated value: 2.9V
